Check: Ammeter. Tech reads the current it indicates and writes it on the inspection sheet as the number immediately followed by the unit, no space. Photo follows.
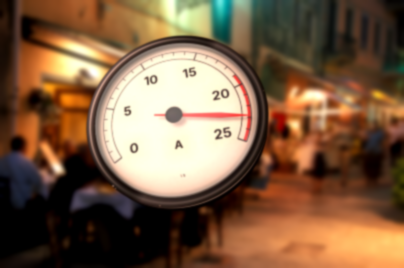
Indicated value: 23A
